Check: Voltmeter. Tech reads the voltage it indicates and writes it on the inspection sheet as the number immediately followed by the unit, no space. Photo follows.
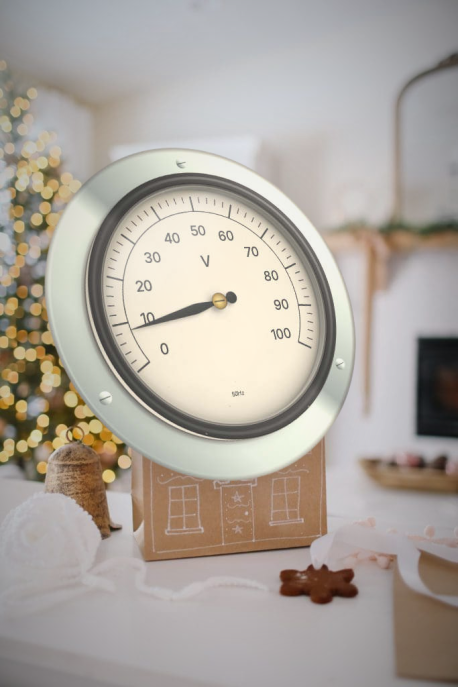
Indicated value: 8V
